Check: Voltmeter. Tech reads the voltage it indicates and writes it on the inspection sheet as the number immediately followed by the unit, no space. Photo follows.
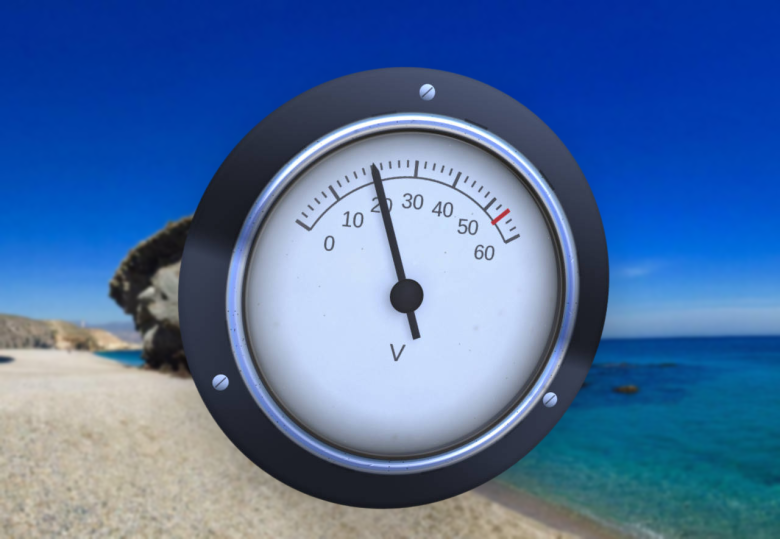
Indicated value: 20V
